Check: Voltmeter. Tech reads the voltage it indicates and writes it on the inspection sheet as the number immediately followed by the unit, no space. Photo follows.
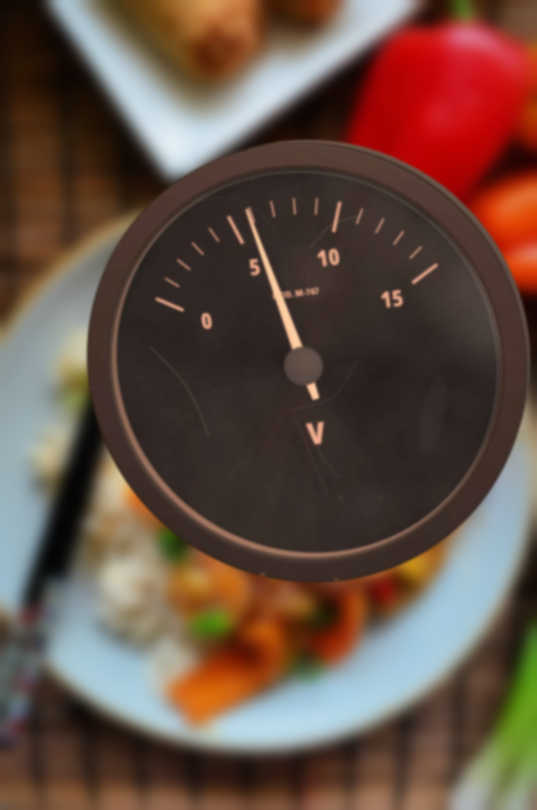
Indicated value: 6V
